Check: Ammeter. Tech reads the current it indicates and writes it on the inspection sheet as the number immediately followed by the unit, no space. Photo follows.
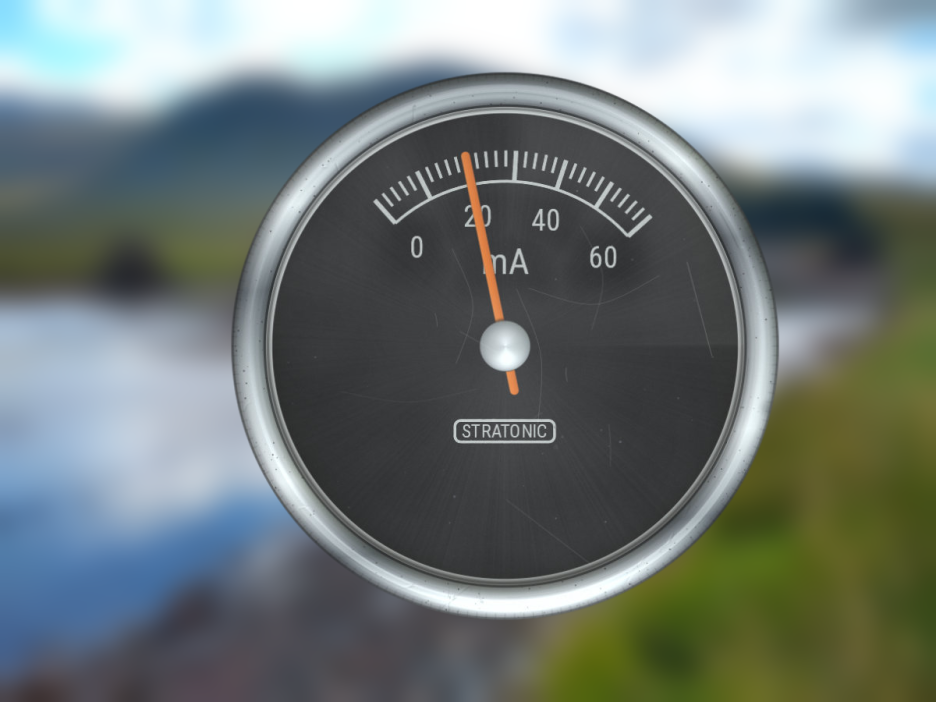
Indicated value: 20mA
